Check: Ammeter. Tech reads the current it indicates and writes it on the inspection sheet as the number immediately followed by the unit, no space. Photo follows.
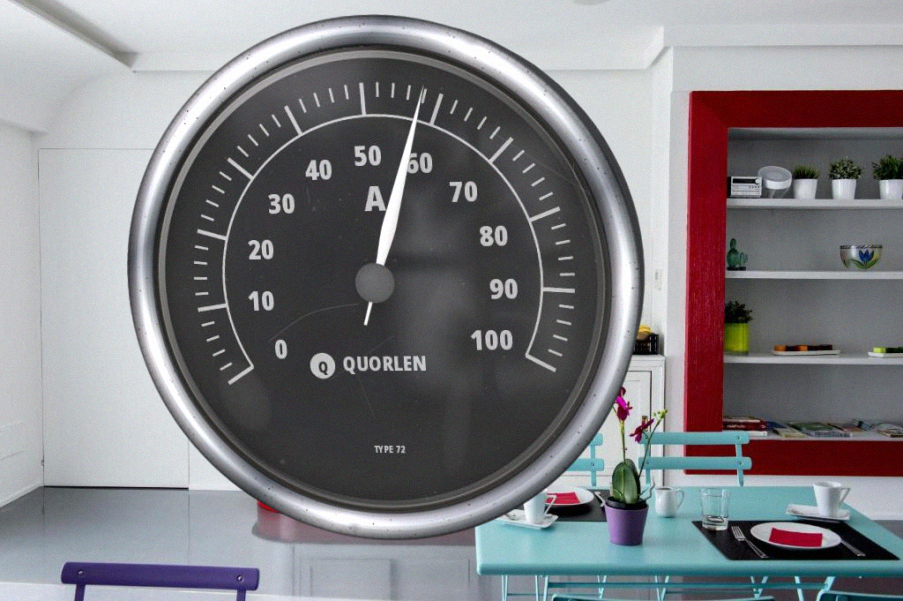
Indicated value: 58A
